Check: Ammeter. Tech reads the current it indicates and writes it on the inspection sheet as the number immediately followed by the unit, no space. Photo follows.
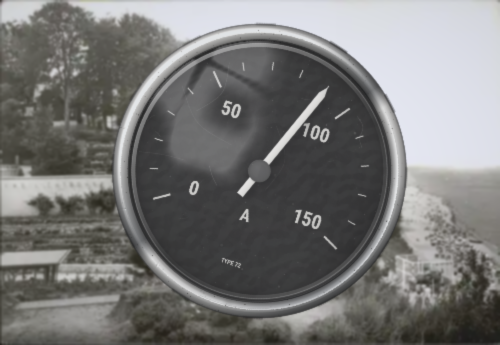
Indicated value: 90A
